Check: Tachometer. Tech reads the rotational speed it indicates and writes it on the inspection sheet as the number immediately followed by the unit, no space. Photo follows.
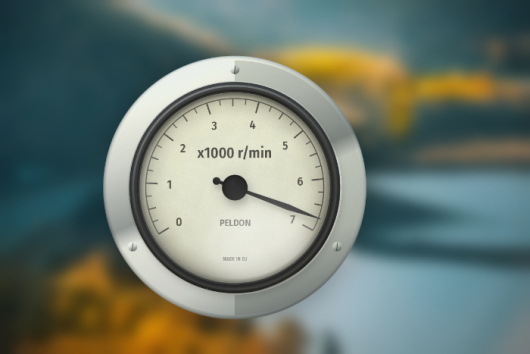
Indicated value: 6750rpm
